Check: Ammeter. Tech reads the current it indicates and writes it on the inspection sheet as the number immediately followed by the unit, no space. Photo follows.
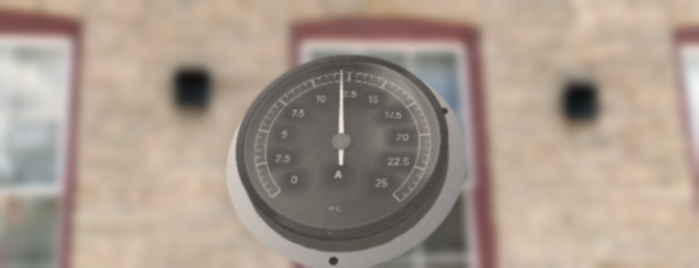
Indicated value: 12A
